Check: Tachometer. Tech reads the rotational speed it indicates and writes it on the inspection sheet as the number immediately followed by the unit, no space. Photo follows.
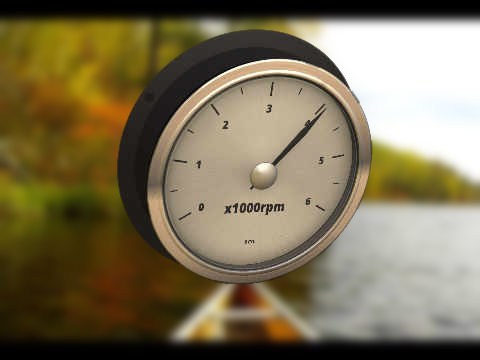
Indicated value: 4000rpm
